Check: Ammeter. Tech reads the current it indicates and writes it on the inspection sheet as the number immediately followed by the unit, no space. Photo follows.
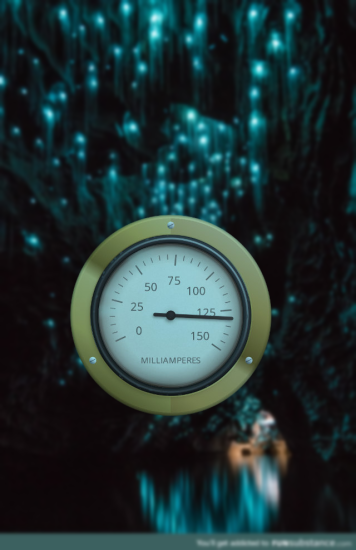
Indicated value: 130mA
